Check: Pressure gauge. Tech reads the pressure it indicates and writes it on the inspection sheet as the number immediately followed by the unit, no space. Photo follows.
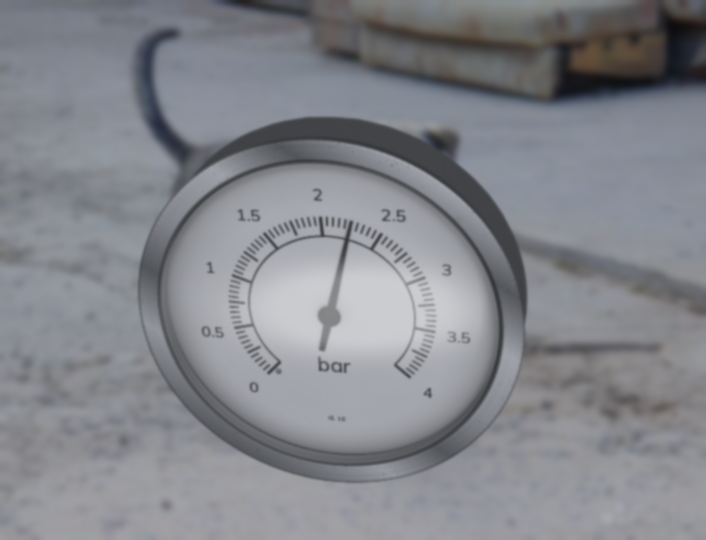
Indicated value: 2.25bar
